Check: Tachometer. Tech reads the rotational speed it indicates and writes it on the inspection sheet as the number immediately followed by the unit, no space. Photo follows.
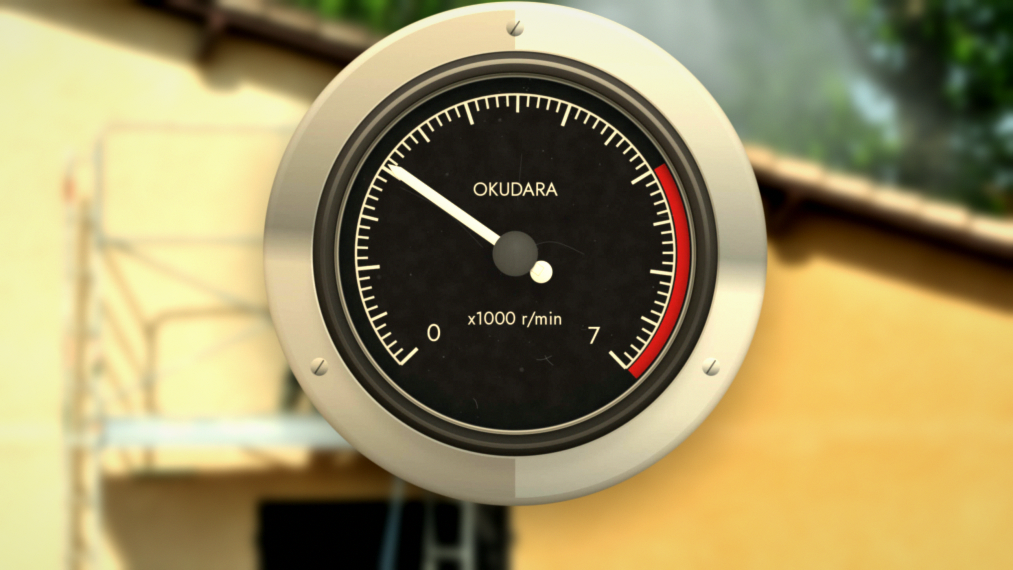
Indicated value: 2050rpm
